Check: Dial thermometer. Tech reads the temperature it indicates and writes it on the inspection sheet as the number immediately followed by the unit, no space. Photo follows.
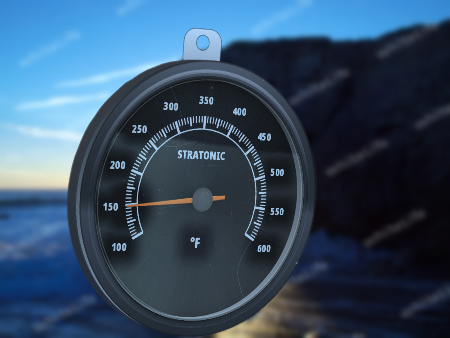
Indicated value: 150°F
